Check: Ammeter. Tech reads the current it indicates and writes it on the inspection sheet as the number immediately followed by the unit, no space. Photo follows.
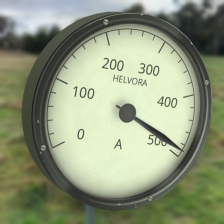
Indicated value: 490A
